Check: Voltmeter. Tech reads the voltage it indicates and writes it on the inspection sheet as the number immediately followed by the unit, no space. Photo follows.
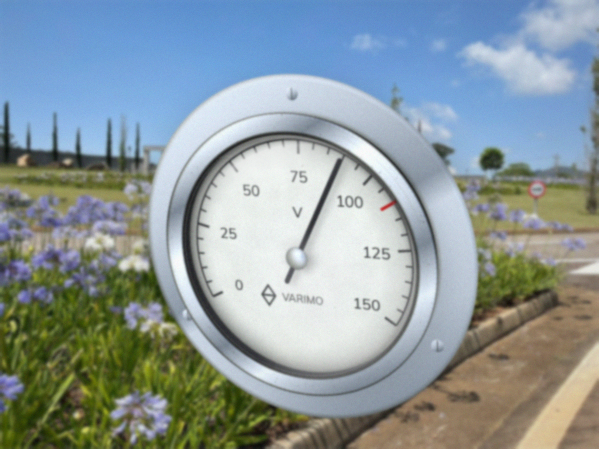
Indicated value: 90V
